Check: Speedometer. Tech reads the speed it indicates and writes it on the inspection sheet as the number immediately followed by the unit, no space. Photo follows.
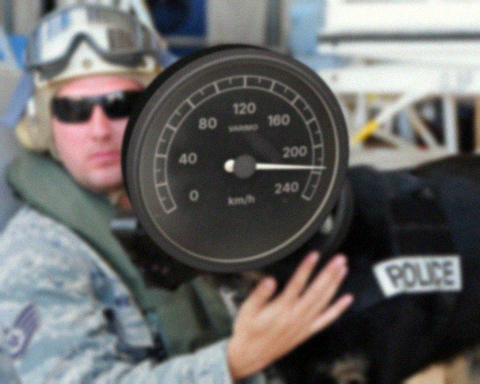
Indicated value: 215km/h
